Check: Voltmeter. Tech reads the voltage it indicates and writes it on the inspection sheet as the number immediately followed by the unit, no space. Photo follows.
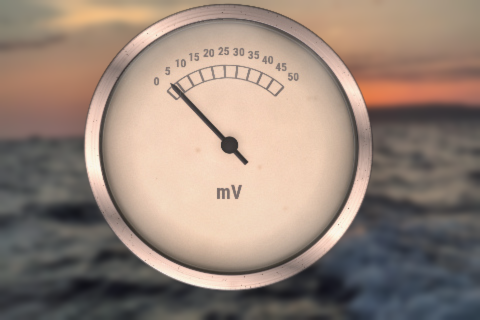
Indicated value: 2.5mV
